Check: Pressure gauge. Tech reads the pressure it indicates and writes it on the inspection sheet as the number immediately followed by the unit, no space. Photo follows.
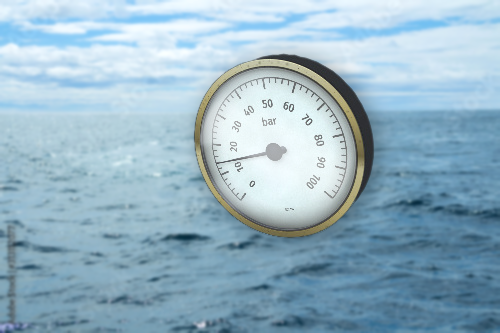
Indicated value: 14bar
